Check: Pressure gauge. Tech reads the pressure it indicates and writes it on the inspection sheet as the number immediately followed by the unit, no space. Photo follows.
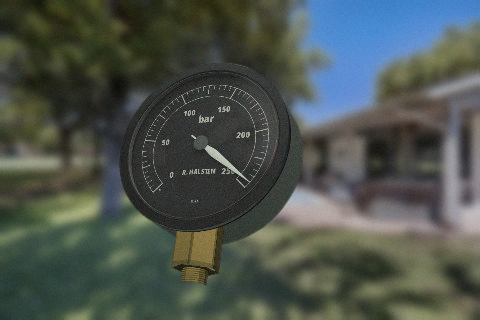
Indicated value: 245bar
